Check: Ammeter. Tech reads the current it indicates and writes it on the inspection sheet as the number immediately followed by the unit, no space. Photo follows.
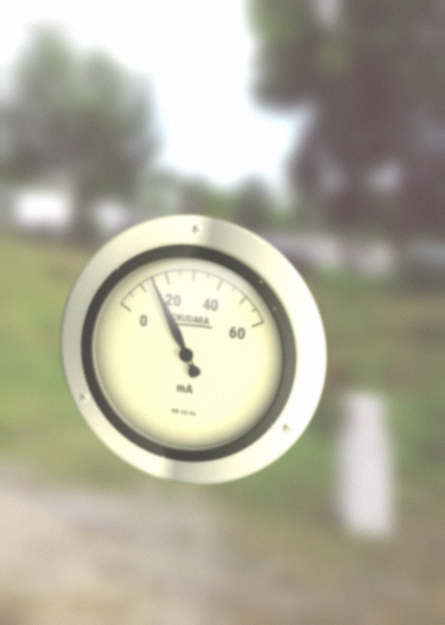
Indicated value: 15mA
